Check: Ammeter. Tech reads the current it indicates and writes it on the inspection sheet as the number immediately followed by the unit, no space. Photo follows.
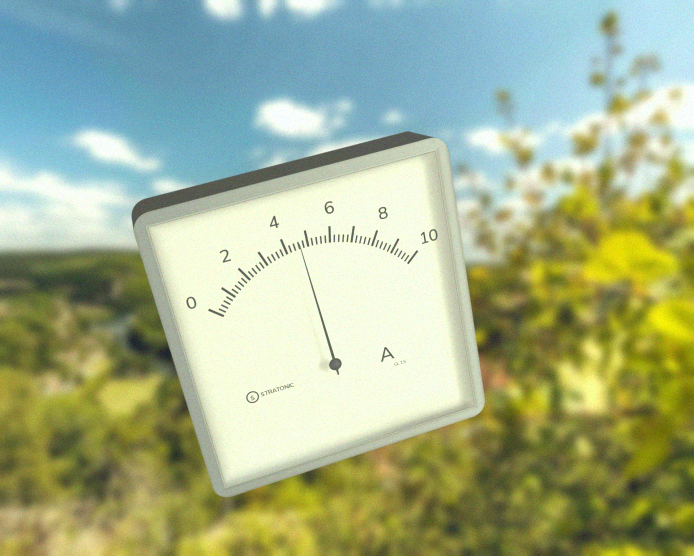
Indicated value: 4.6A
